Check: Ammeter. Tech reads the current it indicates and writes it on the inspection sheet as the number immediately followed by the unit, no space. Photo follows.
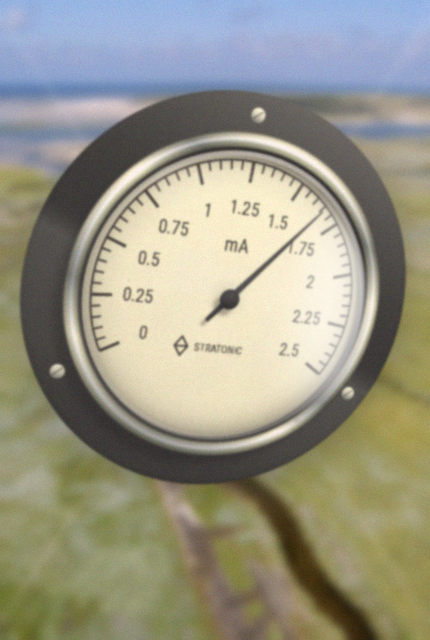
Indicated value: 1.65mA
